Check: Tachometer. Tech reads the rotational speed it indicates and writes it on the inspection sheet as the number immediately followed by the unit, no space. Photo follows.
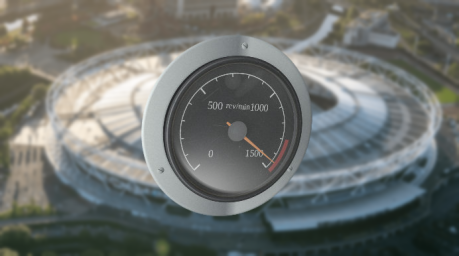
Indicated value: 1450rpm
